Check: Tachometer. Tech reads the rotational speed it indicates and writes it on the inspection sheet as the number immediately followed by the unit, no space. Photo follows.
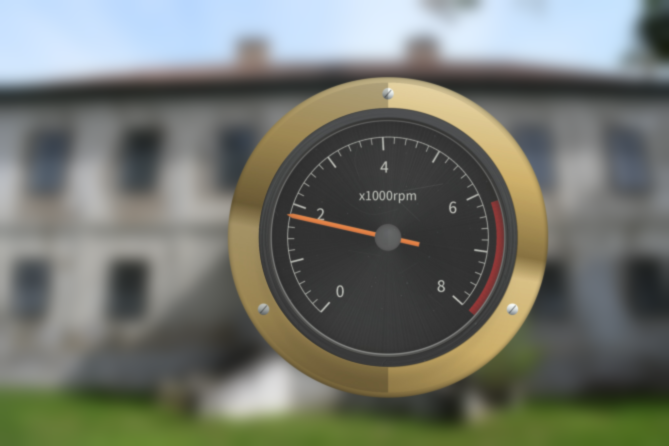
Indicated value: 1800rpm
